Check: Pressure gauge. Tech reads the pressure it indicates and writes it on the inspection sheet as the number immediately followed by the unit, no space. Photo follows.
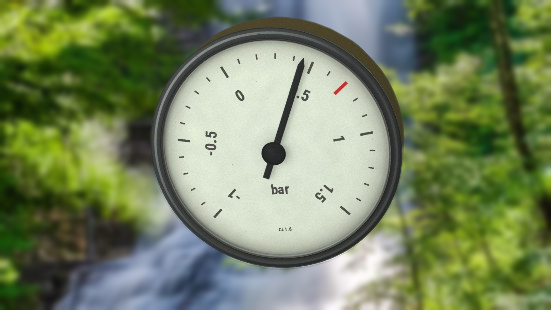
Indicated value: 0.45bar
